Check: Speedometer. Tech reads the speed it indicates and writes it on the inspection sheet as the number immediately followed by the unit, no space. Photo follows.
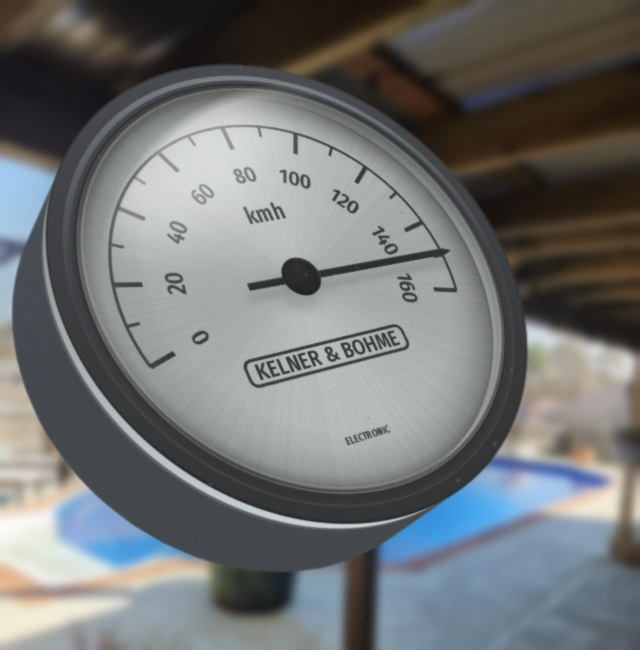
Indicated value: 150km/h
